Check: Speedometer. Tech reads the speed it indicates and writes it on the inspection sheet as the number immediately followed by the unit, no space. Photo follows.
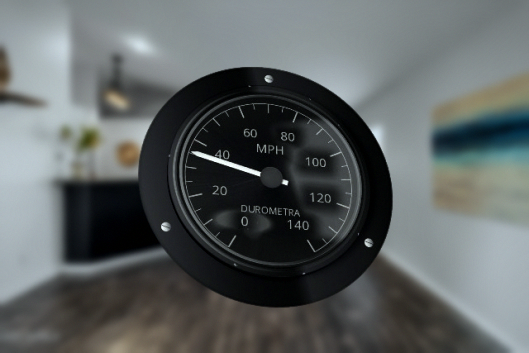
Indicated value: 35mph
